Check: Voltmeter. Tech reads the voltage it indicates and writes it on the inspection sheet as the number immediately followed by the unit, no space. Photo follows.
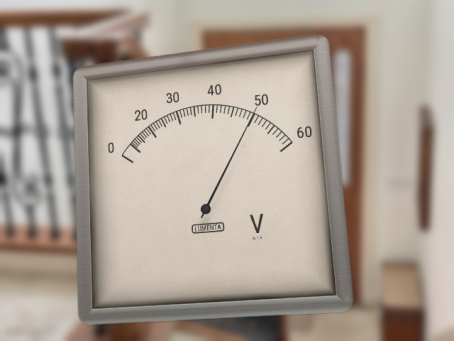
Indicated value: 50V
